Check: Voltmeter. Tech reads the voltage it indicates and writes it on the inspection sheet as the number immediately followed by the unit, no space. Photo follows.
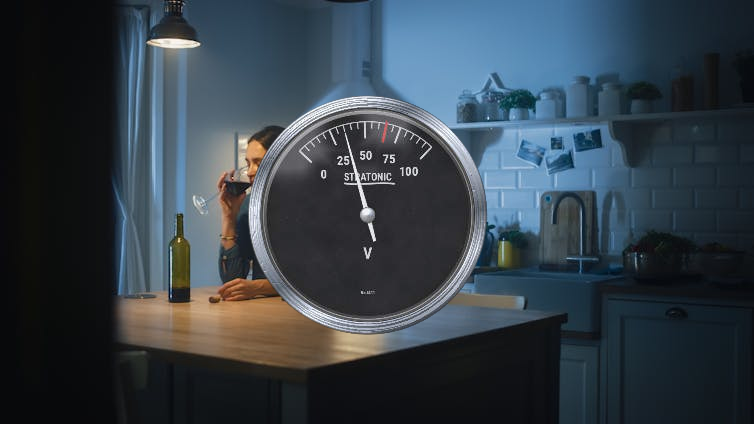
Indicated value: 35V
